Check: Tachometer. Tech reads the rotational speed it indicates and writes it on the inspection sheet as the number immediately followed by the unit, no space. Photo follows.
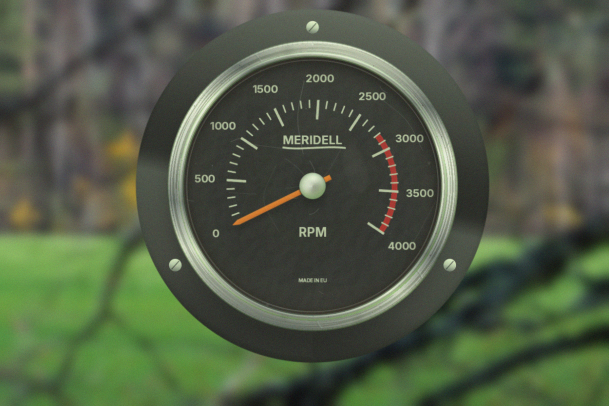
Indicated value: 0rpm
